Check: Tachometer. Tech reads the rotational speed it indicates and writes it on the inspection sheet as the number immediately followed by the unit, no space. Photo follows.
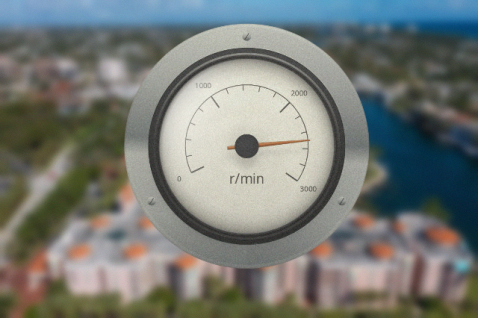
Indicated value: 2500rpm
